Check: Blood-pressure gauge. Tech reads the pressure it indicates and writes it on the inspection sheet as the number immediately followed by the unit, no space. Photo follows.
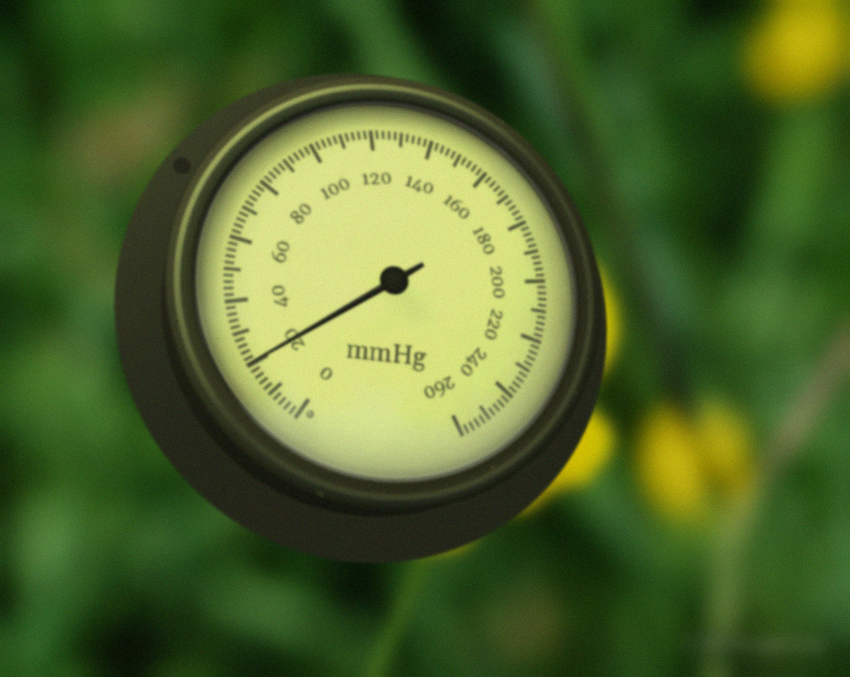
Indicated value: 20mmHg
